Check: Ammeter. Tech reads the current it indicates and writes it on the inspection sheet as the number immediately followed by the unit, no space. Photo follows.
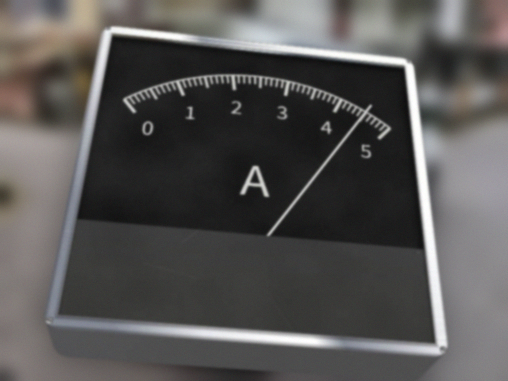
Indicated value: 4.5A
